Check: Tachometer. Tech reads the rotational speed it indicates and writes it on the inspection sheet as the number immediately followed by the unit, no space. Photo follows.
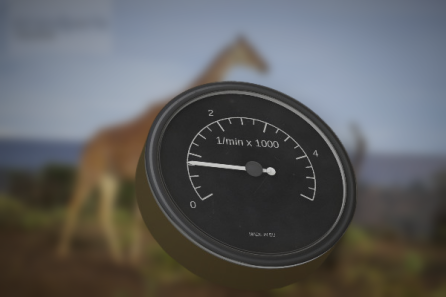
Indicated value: 750rpm
